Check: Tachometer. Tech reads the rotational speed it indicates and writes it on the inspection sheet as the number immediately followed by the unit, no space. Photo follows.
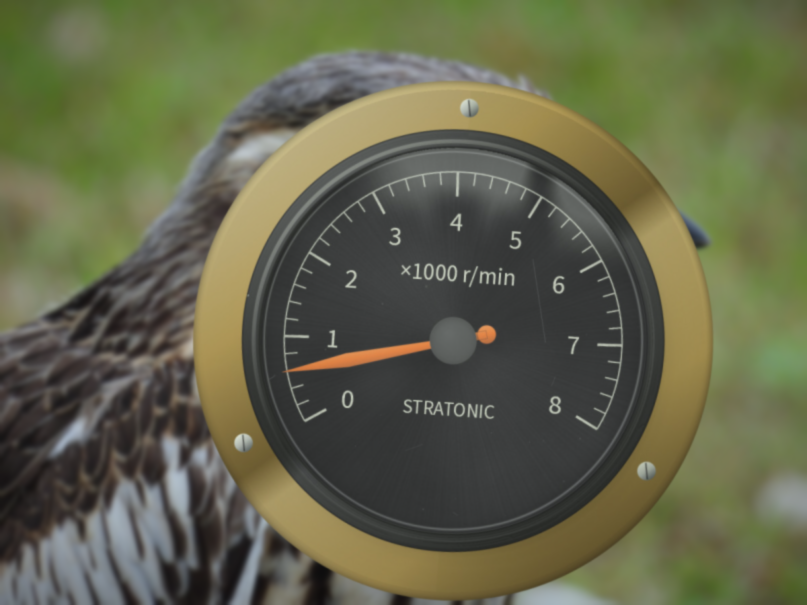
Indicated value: 600rpm
